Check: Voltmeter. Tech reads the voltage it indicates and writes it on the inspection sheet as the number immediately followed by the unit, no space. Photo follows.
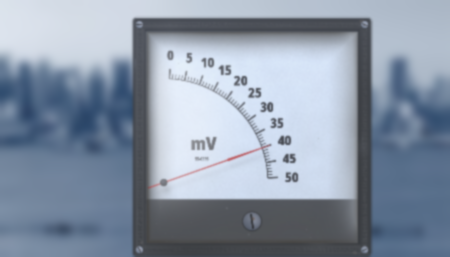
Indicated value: 40mV
